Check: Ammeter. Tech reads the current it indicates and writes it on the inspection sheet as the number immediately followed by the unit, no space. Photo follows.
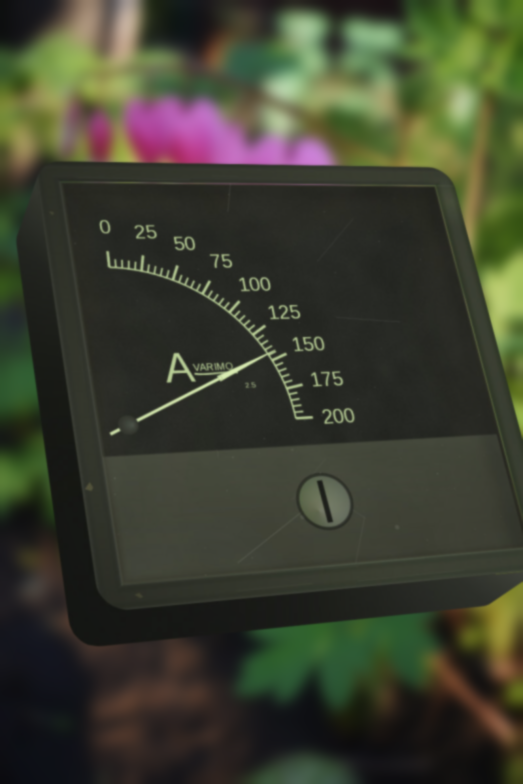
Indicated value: 145A
